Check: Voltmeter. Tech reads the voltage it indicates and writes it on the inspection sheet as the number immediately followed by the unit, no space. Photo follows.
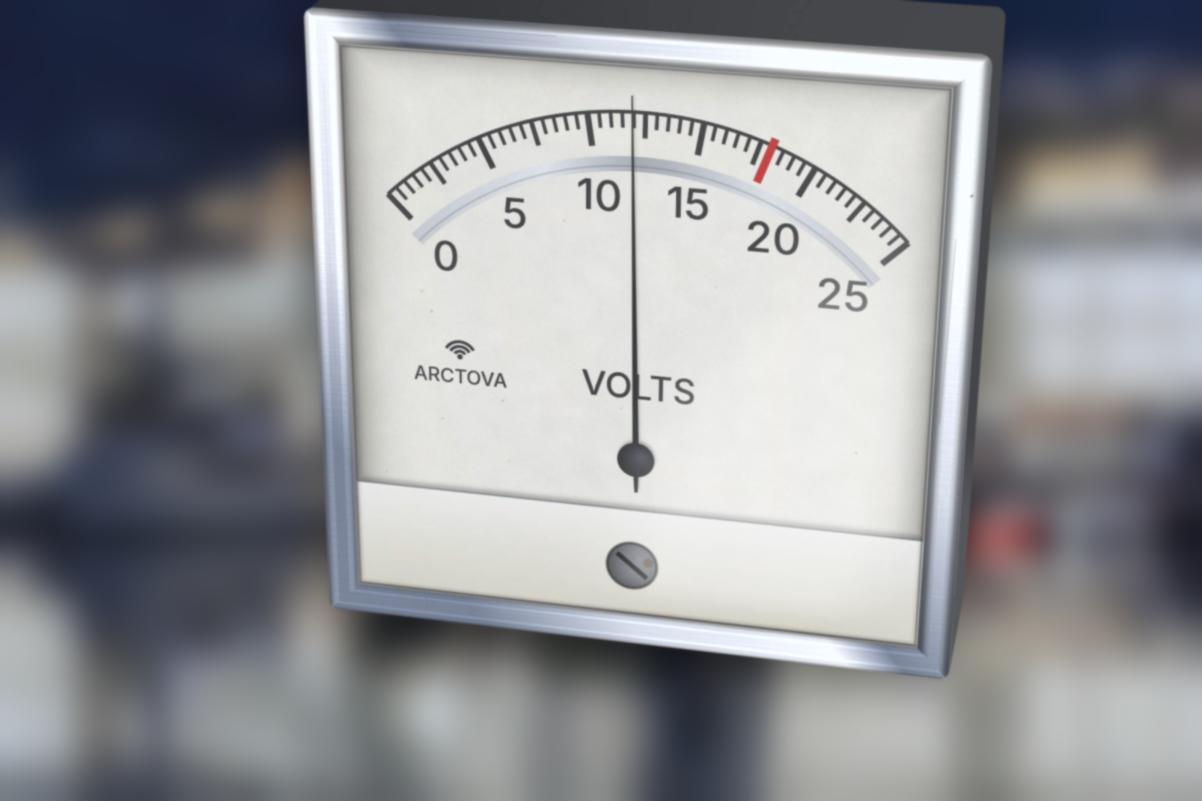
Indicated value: 12V
